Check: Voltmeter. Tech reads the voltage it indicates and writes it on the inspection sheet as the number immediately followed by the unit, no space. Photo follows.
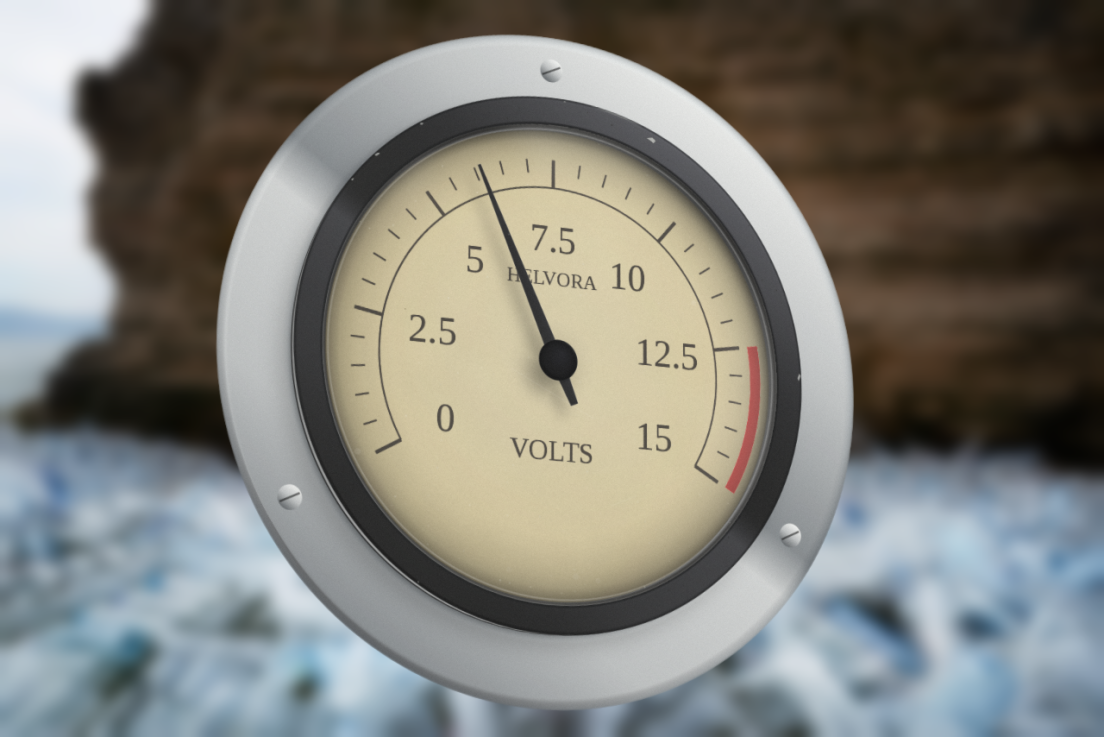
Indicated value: 6V
